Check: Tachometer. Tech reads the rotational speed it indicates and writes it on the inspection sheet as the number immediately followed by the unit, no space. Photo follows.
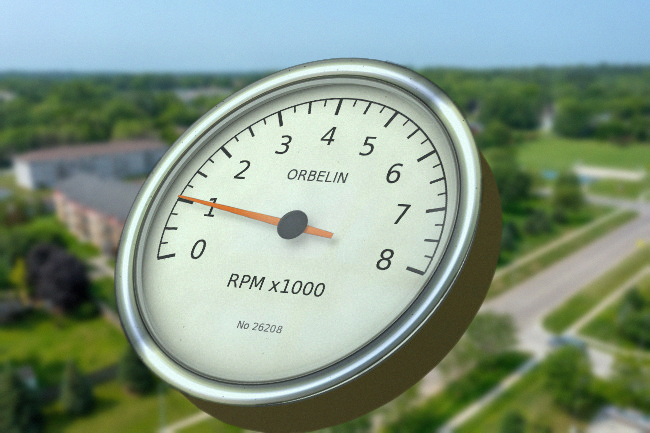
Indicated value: 1000rpm
